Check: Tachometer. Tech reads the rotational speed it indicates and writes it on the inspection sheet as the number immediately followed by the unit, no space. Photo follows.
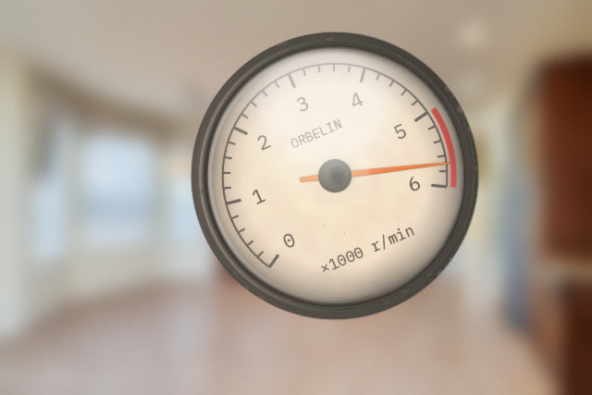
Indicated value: 5700rpm
